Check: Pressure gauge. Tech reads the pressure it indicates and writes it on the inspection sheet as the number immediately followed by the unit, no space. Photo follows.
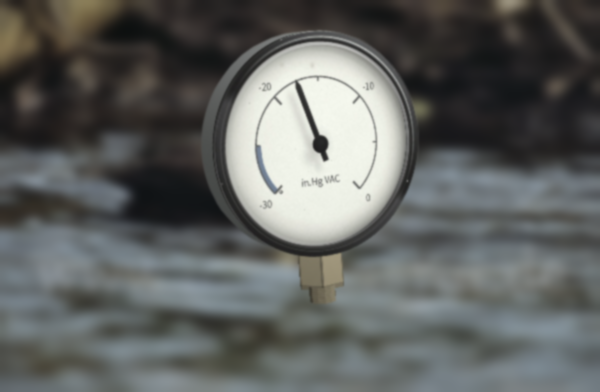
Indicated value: -17.5inHg
